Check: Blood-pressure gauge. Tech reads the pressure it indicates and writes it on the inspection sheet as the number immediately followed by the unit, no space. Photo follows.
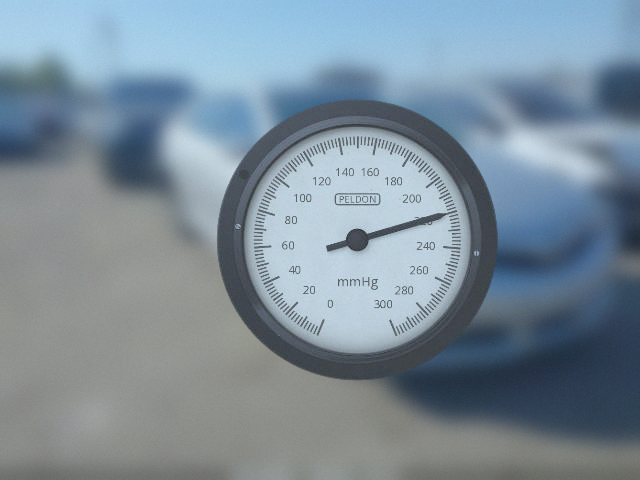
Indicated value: 220mmHg
